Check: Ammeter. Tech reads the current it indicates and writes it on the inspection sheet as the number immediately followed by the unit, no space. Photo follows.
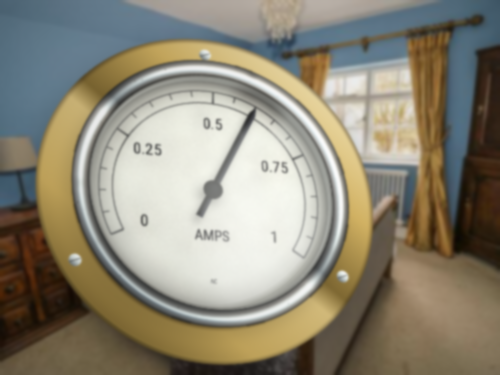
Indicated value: 0.6A
